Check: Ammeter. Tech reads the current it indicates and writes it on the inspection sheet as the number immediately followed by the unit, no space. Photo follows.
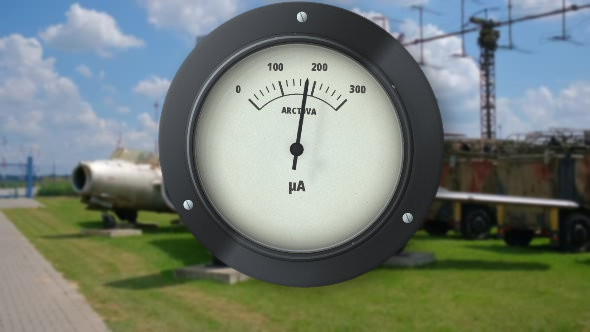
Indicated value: 180µA
